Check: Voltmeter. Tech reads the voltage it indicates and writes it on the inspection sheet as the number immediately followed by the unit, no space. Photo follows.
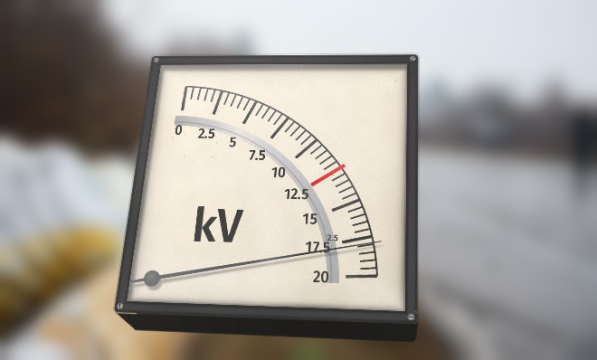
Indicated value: 18kV
